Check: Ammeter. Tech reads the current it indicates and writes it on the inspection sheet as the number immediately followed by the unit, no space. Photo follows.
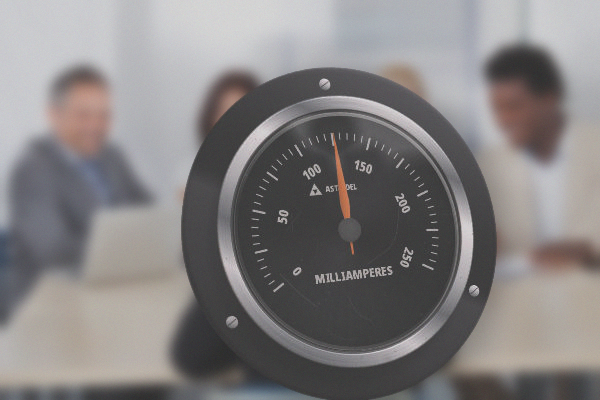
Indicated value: 125mA
